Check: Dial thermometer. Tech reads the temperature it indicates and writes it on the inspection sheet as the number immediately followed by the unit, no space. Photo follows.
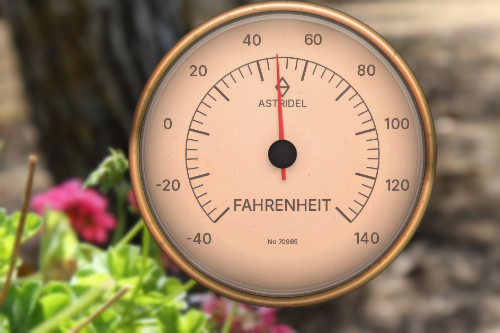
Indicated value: 48°F
